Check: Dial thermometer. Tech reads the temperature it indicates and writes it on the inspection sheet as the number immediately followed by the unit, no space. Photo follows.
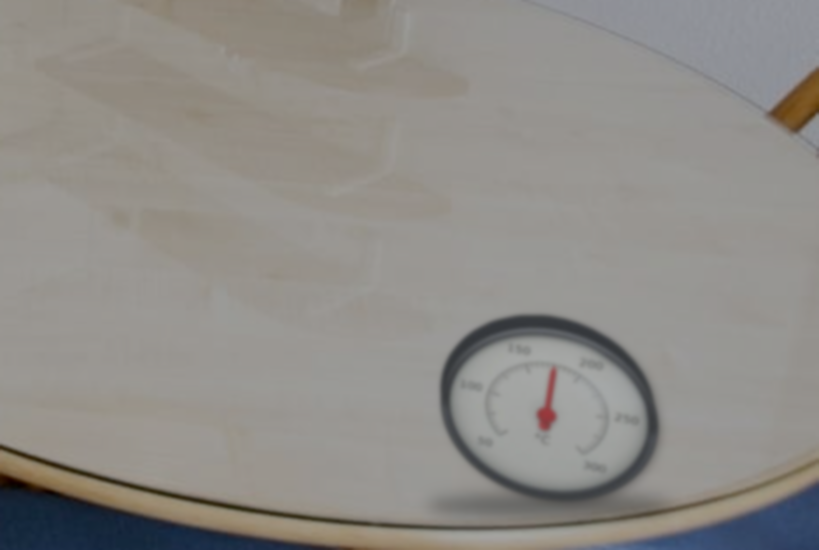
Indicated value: 175°C
